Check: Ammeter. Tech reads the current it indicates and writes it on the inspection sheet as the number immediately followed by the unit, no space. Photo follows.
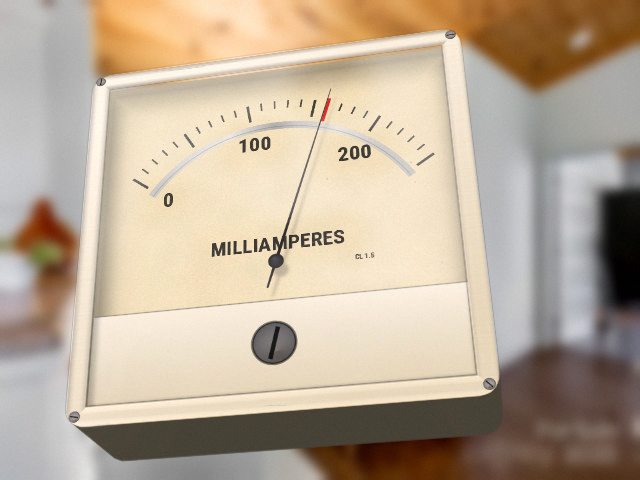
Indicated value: 160mA
